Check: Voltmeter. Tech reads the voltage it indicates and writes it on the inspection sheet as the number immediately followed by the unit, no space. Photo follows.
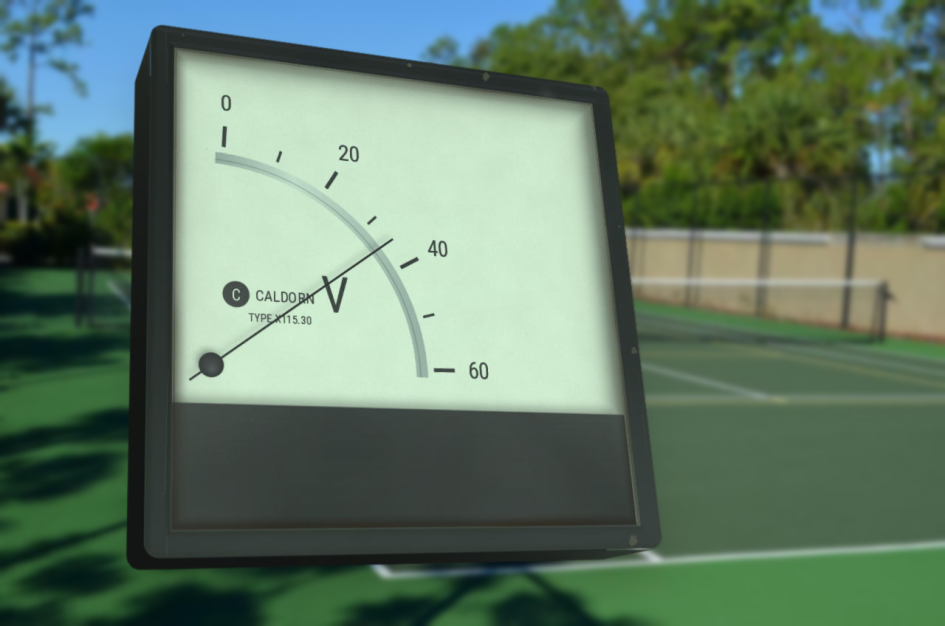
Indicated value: 35V
